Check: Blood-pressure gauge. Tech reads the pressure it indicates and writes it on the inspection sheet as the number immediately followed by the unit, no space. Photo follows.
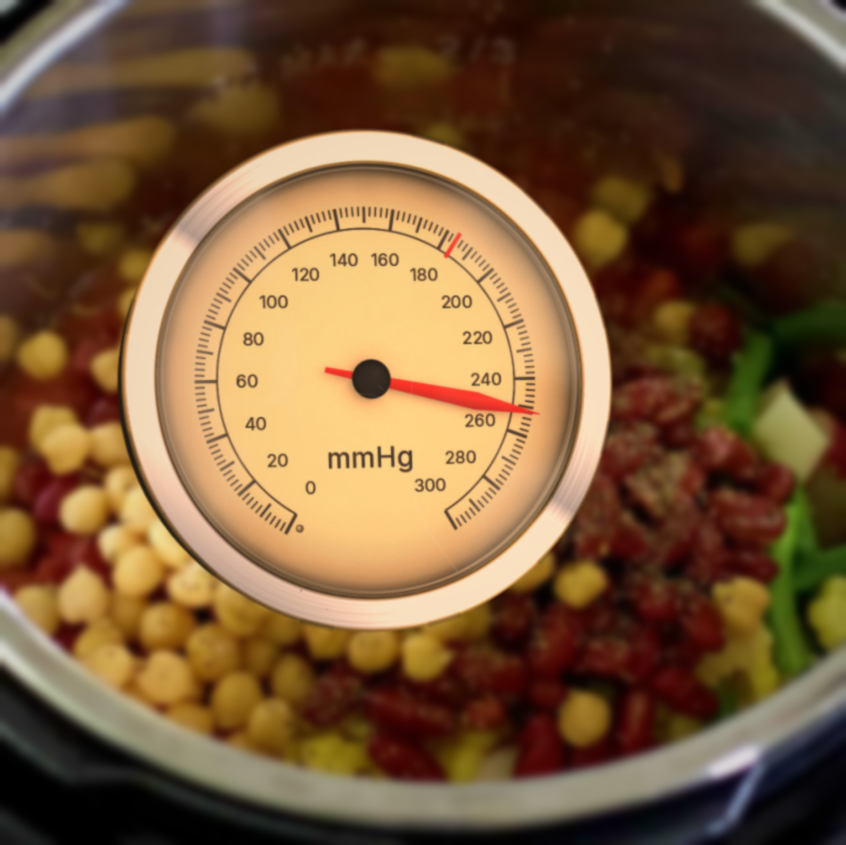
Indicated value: 252mmHg
